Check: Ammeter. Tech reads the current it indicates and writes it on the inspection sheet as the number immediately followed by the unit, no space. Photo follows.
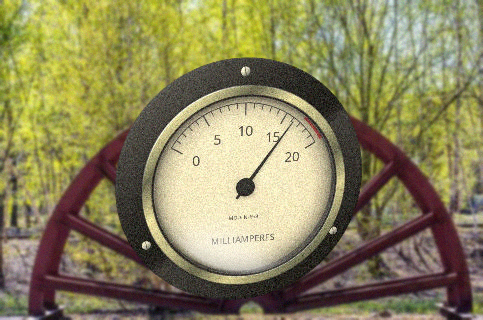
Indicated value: 16mA
